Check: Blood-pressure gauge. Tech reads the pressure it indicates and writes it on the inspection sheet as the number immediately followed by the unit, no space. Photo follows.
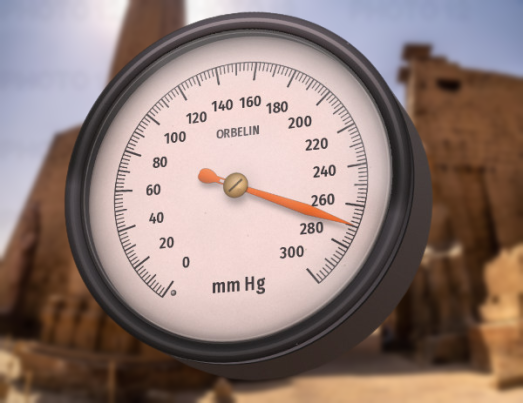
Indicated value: 270mmHg
